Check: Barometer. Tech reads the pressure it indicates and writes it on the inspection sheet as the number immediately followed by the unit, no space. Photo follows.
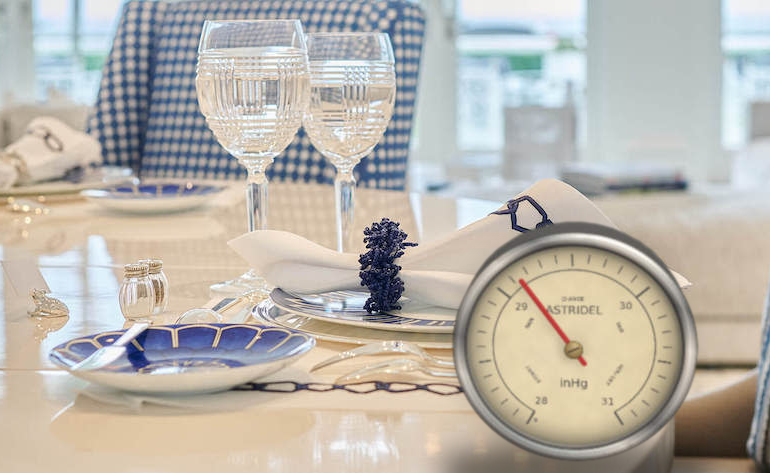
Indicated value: 29.15inHg
